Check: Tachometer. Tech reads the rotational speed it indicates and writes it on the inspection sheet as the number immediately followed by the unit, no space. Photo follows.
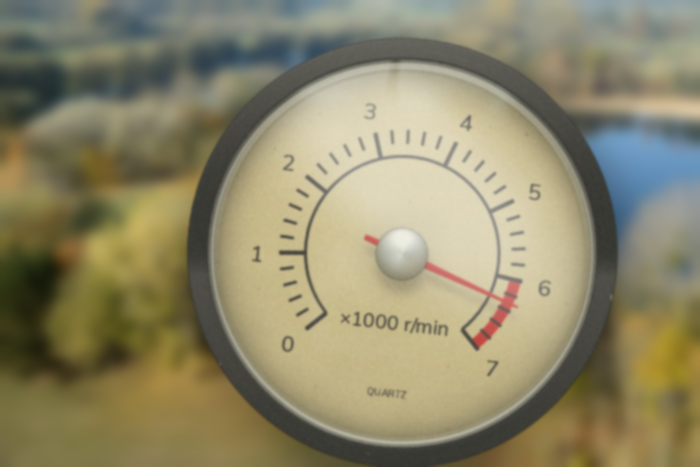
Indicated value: 6300rpm
